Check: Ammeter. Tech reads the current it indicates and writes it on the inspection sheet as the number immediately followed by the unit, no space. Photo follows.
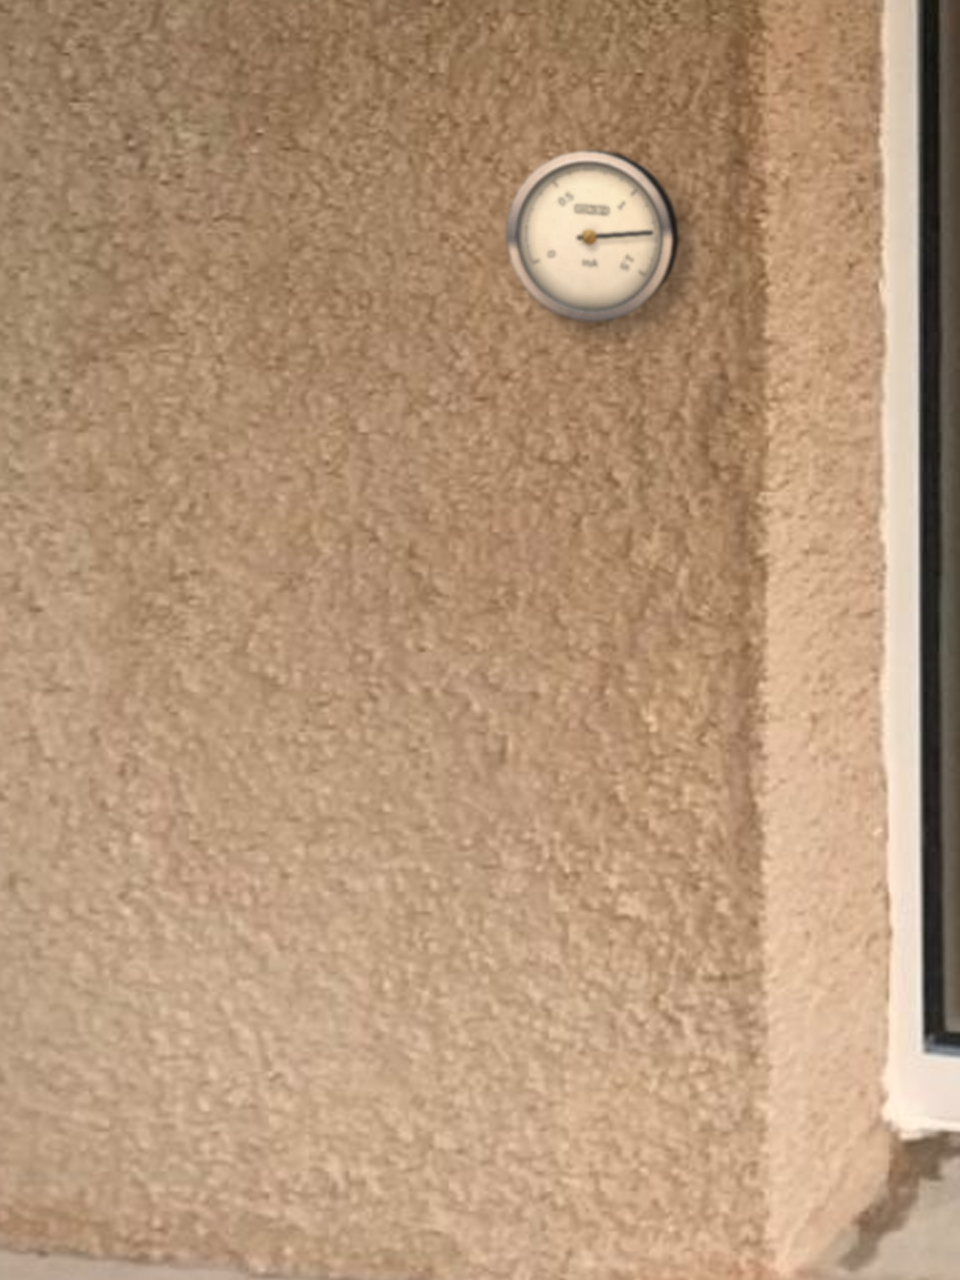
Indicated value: 1.25mA
